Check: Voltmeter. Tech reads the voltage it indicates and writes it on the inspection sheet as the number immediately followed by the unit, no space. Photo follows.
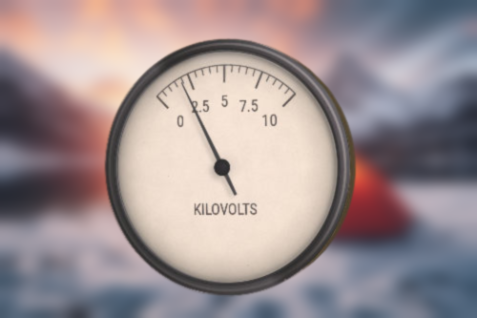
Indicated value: 2kV
